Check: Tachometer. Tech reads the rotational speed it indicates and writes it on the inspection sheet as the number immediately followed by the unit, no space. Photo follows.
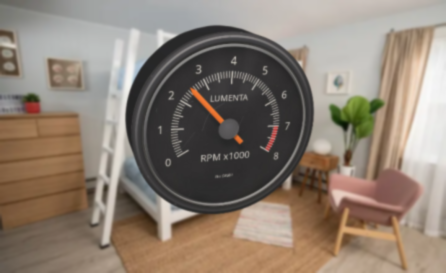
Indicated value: 2500rpm
